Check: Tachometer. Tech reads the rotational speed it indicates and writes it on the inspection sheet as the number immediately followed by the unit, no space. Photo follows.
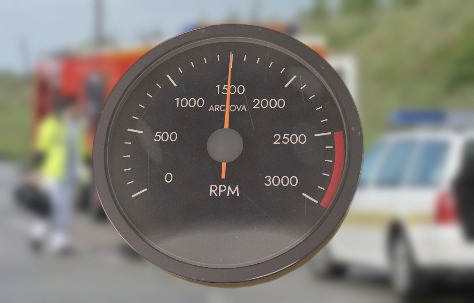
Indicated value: 1500rpm
